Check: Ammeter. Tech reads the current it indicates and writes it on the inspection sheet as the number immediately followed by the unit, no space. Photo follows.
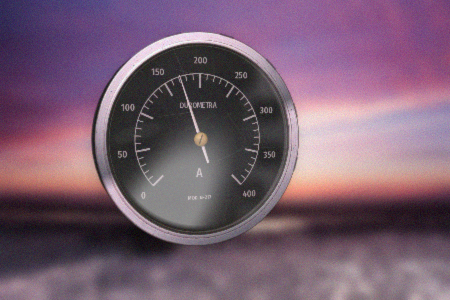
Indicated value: 170A
